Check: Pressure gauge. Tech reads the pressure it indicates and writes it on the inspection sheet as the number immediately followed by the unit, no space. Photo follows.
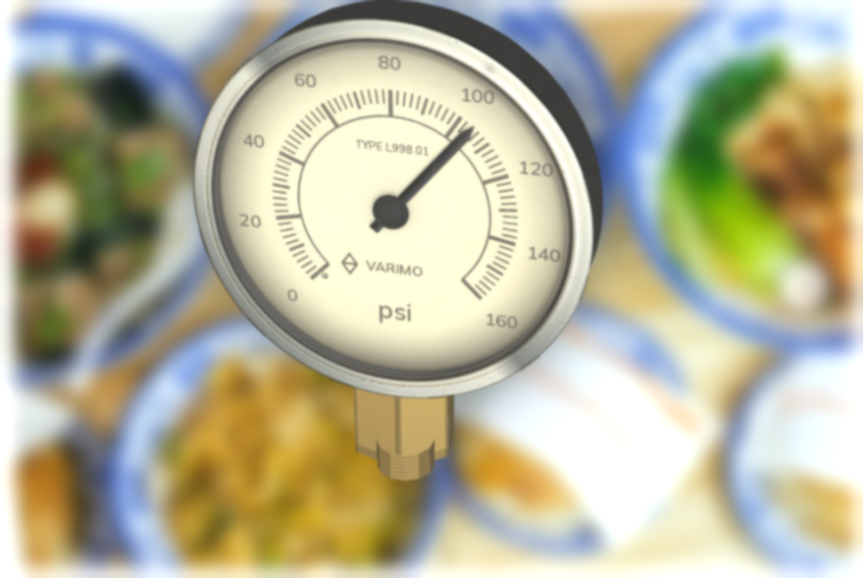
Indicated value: 104psi
